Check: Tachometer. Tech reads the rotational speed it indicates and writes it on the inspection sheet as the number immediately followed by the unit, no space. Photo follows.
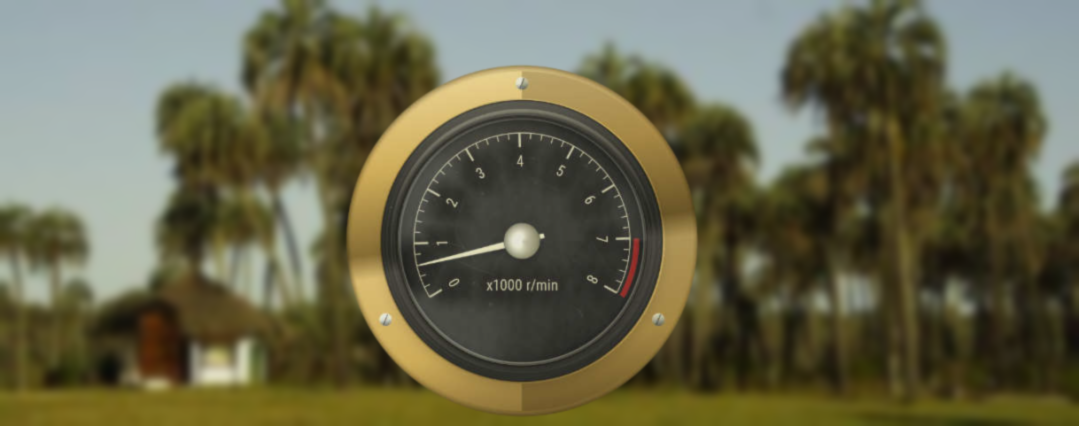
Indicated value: 600rpm
